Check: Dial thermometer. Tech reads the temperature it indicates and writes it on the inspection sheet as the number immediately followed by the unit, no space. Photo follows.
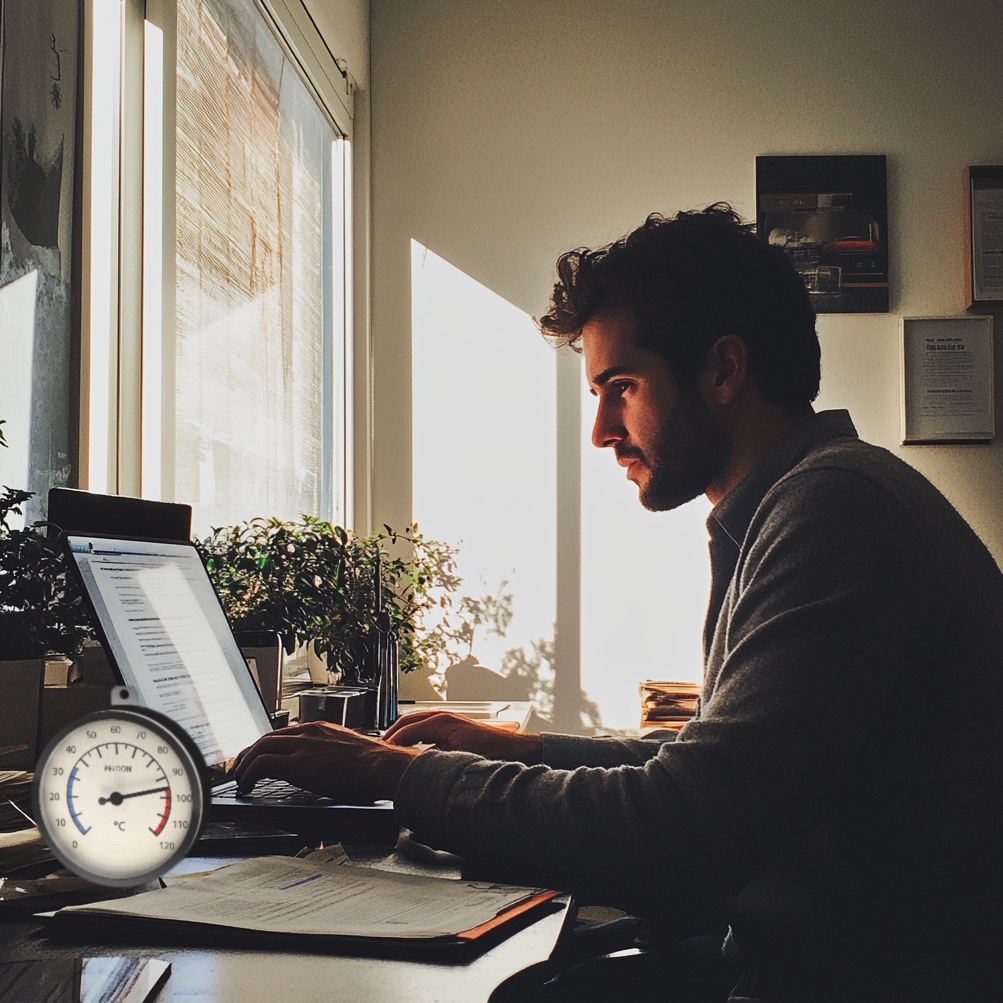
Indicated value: 95°C
